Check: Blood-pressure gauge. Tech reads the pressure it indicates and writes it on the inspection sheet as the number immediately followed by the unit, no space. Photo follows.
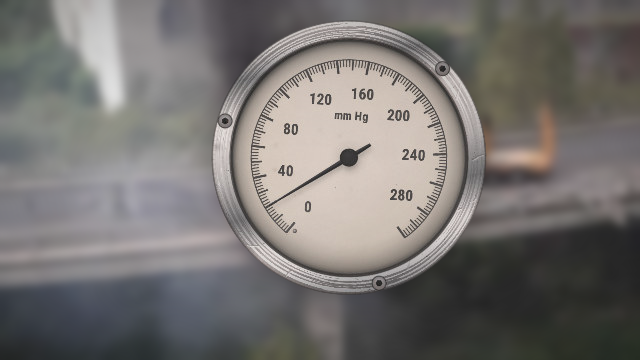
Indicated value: 20mmHg
